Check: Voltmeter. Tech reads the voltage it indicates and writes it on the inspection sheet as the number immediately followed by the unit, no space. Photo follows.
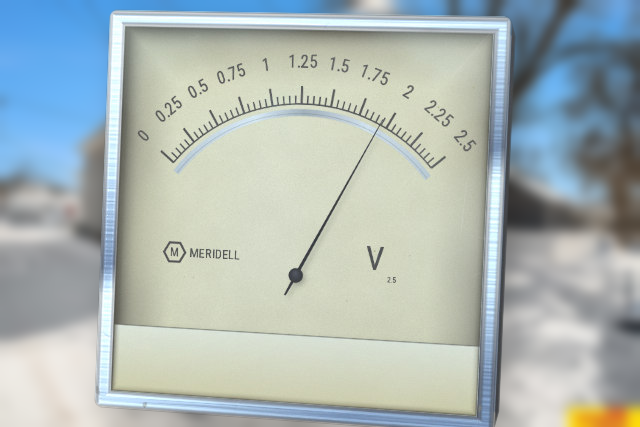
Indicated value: 1.95V
